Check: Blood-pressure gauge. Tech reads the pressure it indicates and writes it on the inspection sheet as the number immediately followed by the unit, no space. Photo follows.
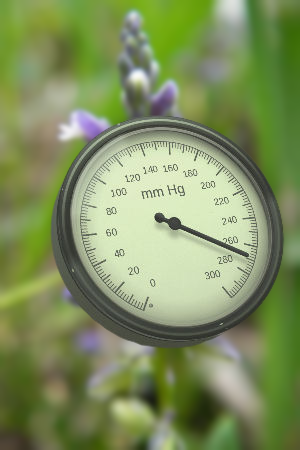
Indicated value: 270mmHg
